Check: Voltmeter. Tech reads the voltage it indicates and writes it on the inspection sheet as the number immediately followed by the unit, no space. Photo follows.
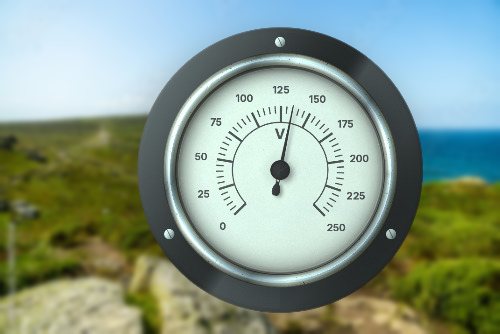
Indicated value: 135V
